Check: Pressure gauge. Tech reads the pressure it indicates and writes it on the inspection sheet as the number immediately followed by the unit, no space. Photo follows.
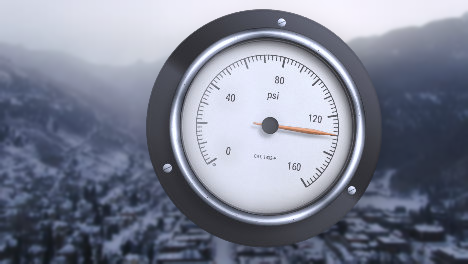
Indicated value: 130psi
